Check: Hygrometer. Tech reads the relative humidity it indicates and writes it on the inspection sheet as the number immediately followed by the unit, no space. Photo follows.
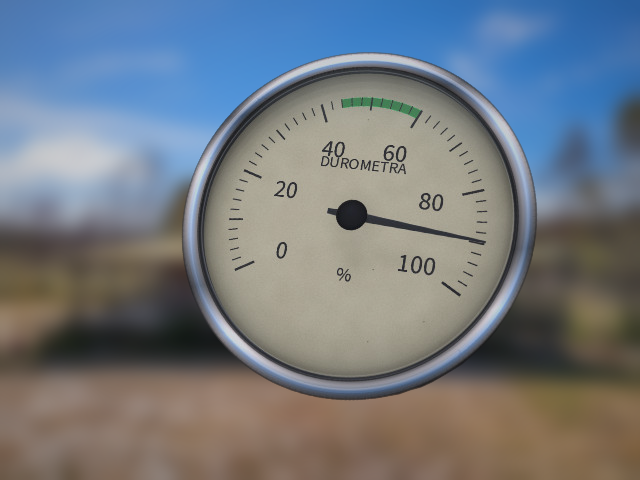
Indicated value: 90%
